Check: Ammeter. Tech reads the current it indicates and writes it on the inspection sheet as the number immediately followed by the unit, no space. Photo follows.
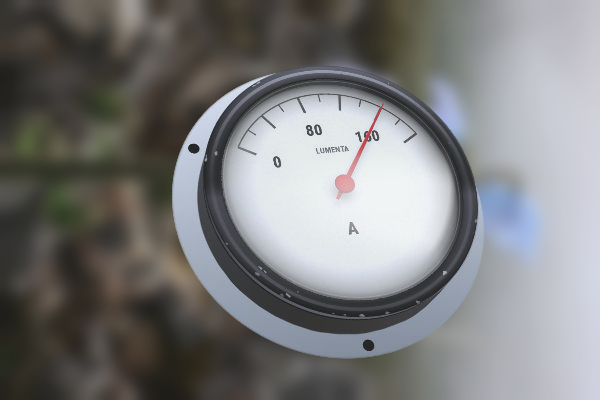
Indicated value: 160A
